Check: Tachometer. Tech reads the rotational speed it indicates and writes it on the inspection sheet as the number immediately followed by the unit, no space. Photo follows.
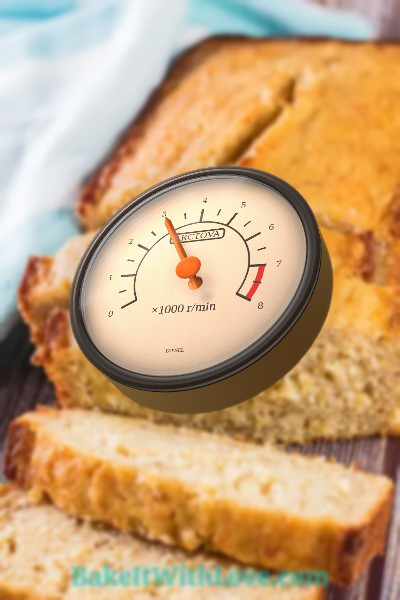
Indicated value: 3000rpm
